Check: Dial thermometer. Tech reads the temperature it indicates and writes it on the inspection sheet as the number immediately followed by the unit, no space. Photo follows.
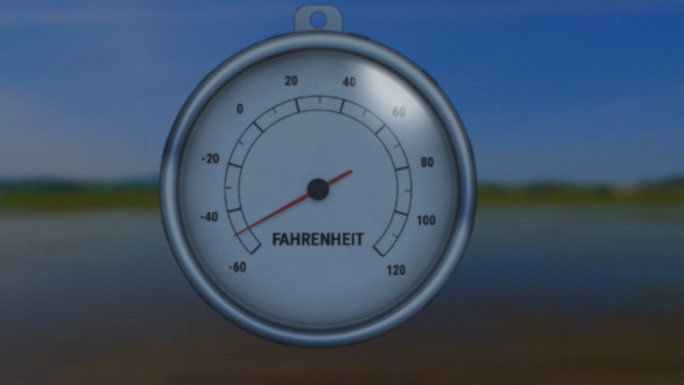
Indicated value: -50°F
